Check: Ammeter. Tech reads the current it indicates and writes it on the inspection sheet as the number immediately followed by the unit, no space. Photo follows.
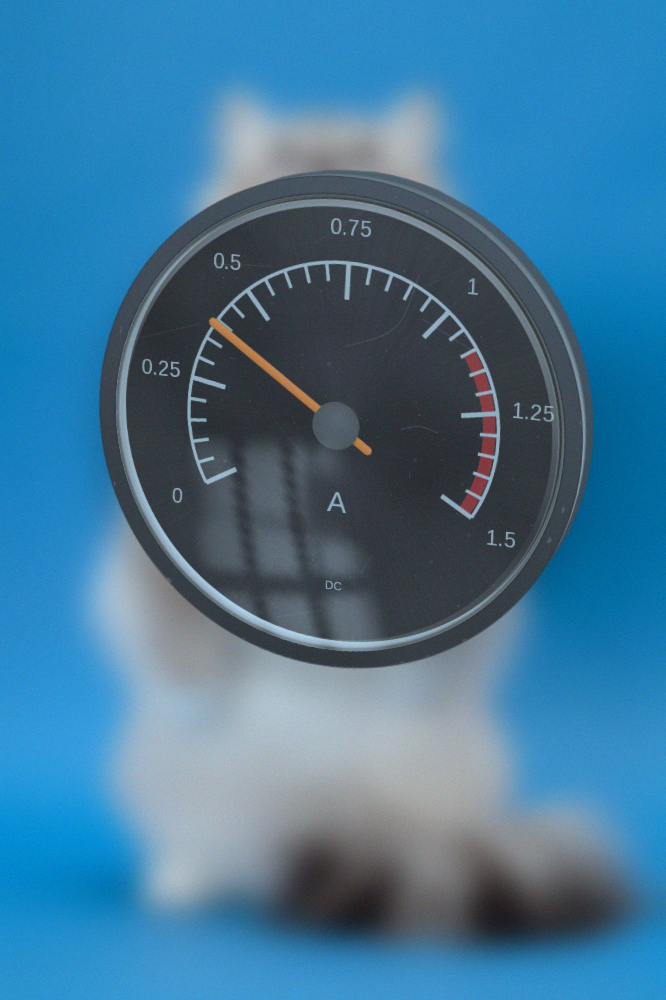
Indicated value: 0.4A
